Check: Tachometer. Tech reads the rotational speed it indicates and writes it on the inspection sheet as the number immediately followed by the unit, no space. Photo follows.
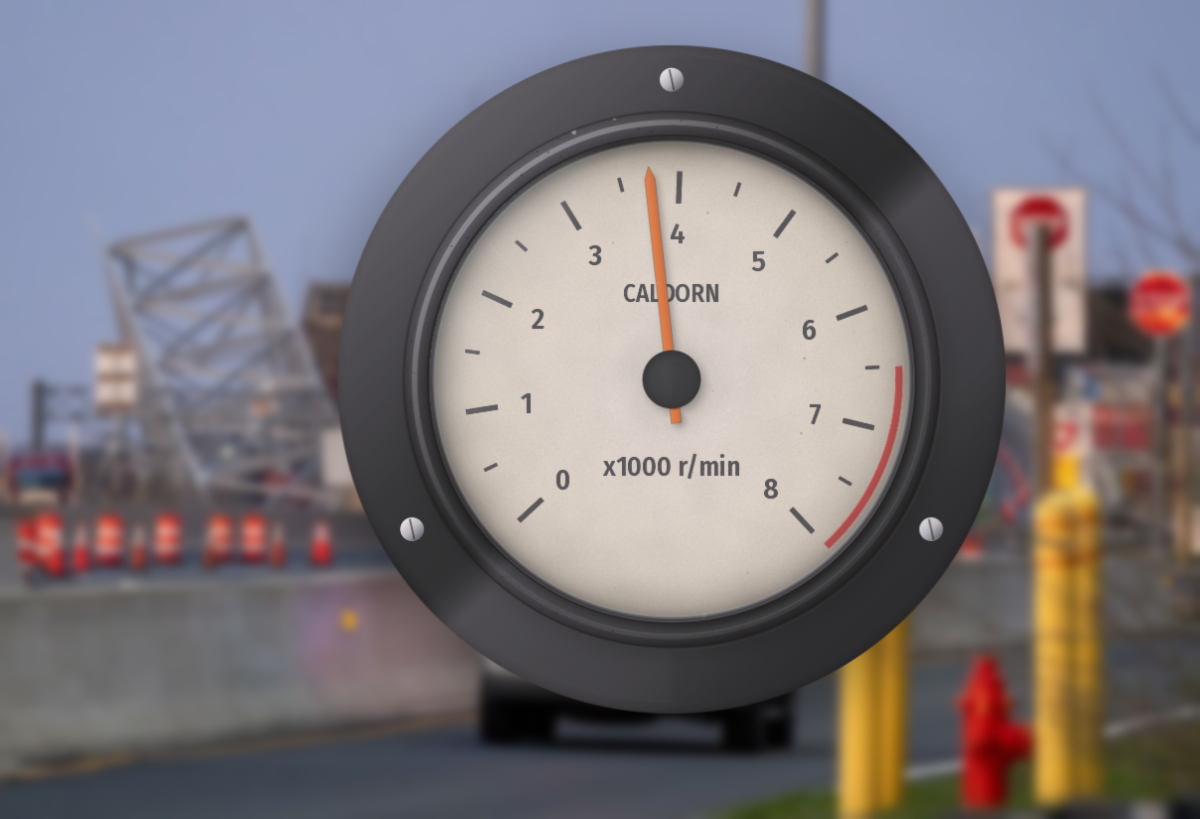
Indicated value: 3750rpm
